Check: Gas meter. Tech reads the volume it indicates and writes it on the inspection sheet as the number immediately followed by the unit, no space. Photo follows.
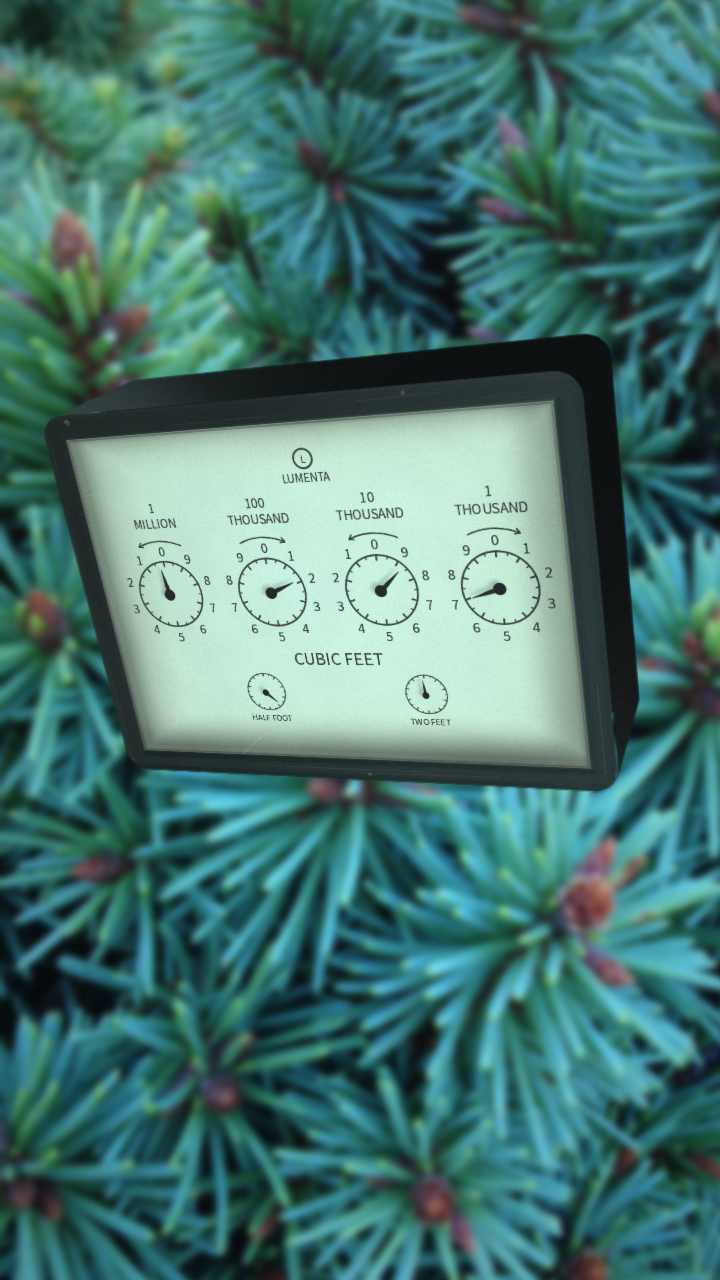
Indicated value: 18700ft³
